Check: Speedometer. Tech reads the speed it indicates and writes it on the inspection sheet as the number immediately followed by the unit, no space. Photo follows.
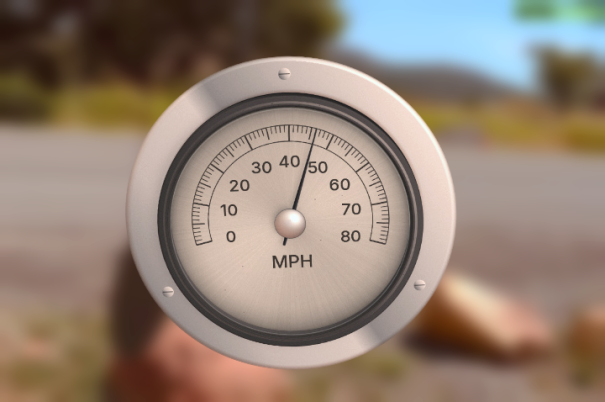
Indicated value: 46mph
